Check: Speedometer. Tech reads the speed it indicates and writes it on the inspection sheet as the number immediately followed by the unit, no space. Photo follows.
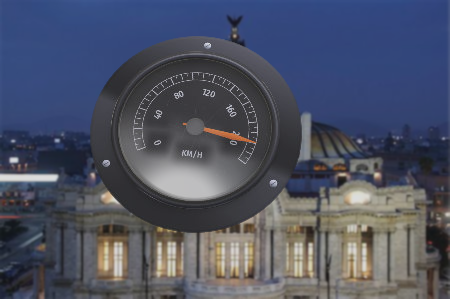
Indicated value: 200km/h
